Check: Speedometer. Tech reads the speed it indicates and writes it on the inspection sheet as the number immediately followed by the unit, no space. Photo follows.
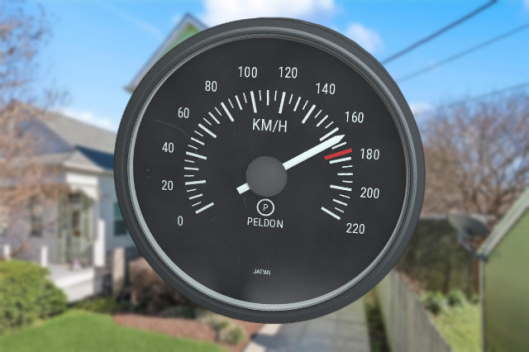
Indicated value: 165km/h
